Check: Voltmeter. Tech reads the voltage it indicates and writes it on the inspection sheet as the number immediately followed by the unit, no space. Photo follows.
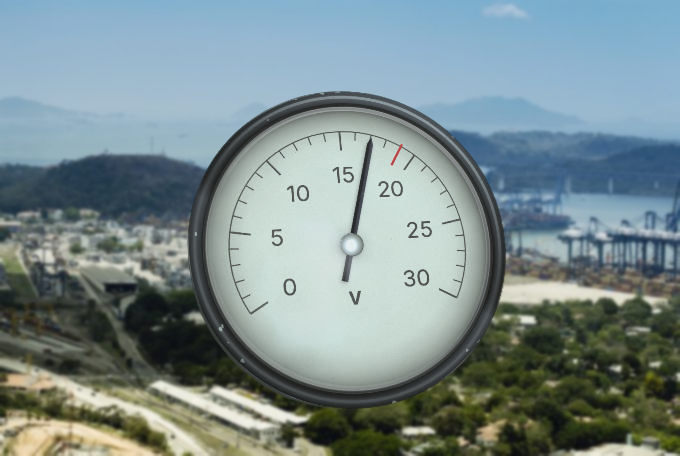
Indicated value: 17V
